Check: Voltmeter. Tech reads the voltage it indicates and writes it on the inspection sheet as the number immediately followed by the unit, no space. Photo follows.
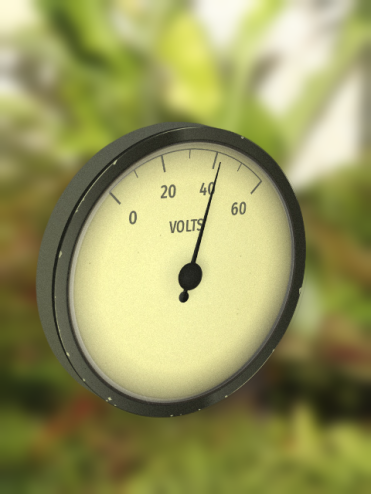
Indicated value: 40V
